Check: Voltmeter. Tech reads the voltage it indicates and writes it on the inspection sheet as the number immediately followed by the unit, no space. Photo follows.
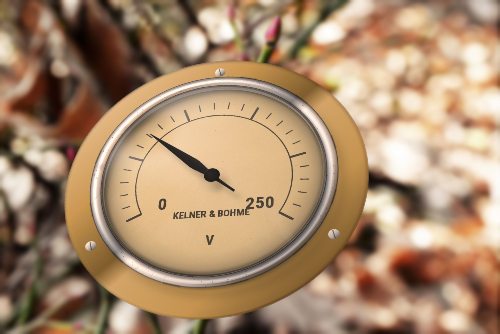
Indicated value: 70V
